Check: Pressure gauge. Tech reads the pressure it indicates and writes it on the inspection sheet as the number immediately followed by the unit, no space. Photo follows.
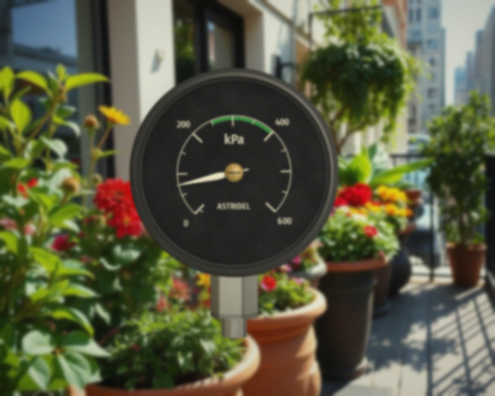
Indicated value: 75kPa
